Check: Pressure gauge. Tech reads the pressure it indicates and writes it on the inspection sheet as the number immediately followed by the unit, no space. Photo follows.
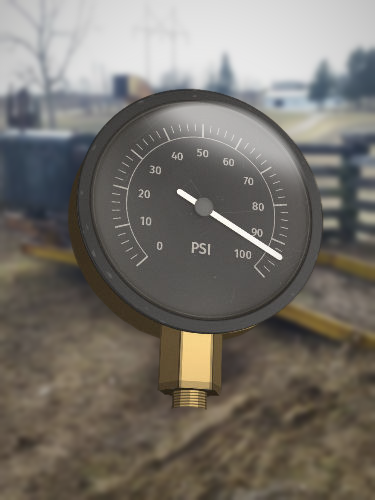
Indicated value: 94psi
